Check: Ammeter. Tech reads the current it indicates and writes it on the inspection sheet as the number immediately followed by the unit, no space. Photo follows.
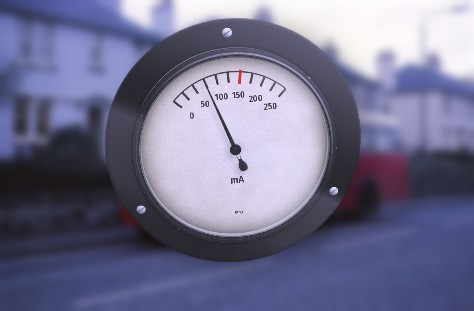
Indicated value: 75mA
